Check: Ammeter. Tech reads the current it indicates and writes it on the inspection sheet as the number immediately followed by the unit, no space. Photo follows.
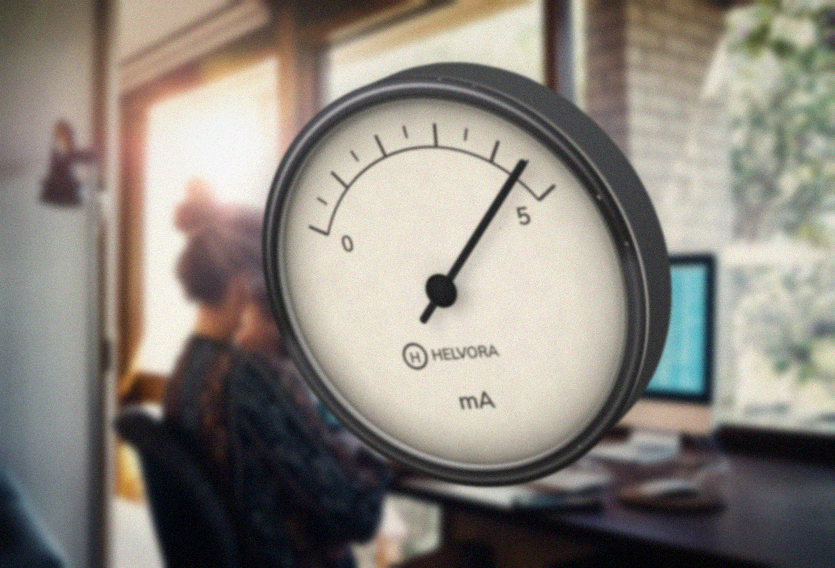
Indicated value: 4.5mA
